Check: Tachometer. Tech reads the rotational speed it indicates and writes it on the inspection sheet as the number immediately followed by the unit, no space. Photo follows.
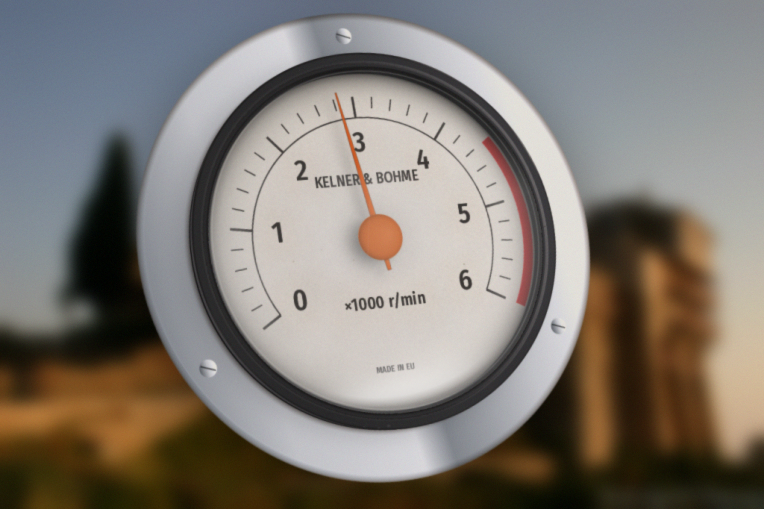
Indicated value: 2800rpm
